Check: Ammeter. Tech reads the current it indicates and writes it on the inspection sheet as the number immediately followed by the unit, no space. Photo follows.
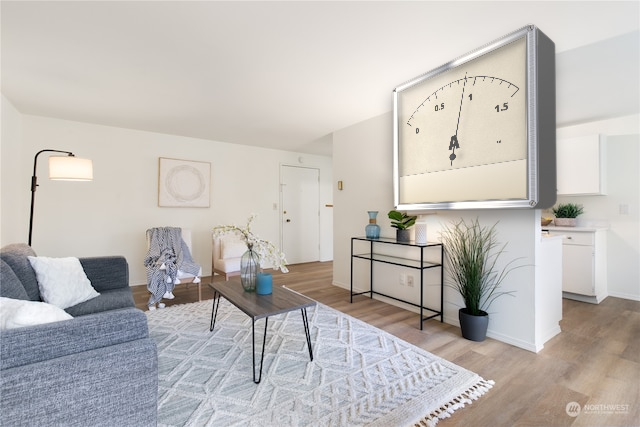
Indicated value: 0.9A
